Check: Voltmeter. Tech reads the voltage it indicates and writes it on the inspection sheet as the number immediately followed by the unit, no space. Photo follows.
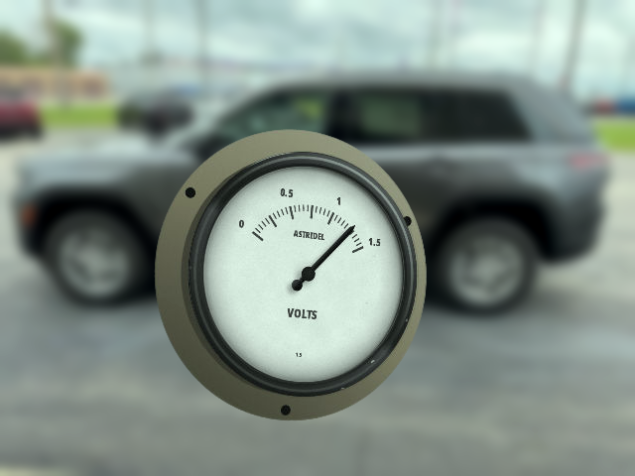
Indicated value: 1.25V
